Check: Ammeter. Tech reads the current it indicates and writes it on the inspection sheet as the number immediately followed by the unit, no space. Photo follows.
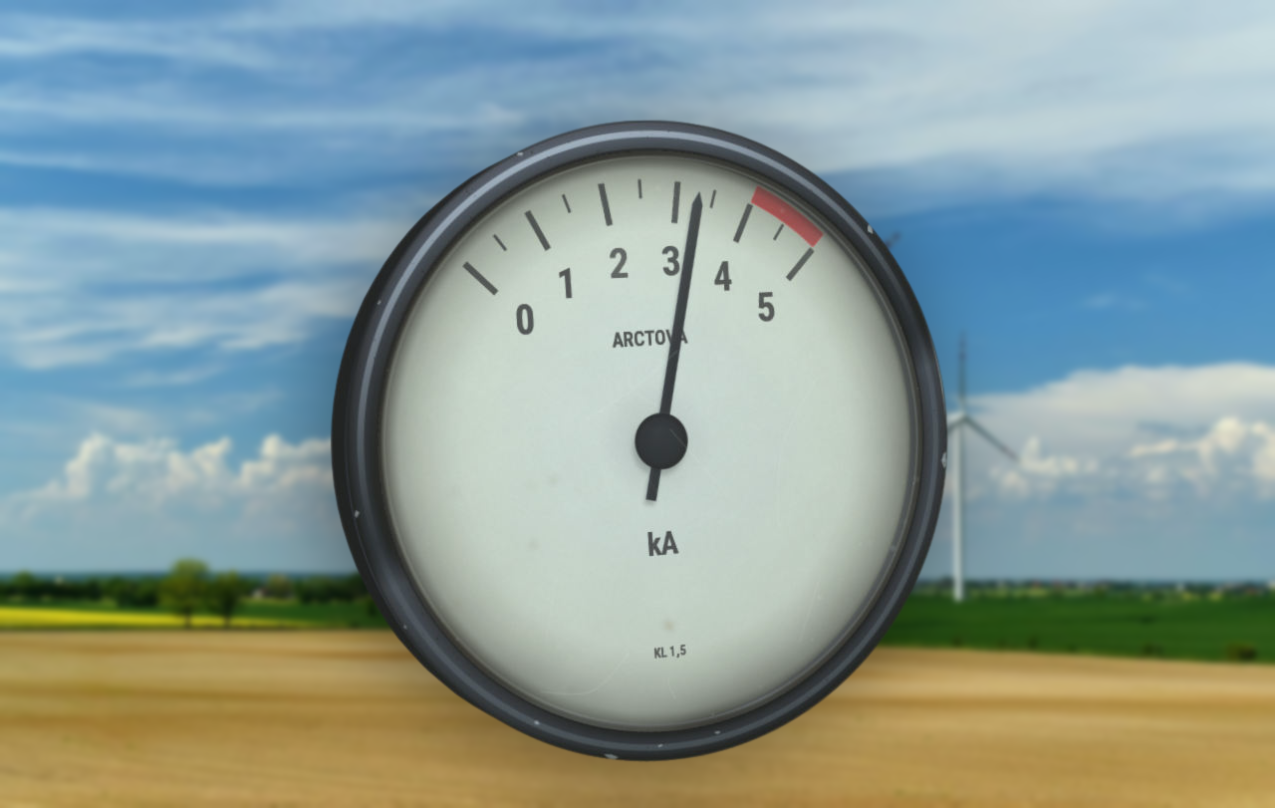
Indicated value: 3.25kA
